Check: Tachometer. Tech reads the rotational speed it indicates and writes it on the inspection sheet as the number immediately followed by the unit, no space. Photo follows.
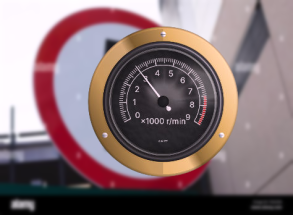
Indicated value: 3000rpm
